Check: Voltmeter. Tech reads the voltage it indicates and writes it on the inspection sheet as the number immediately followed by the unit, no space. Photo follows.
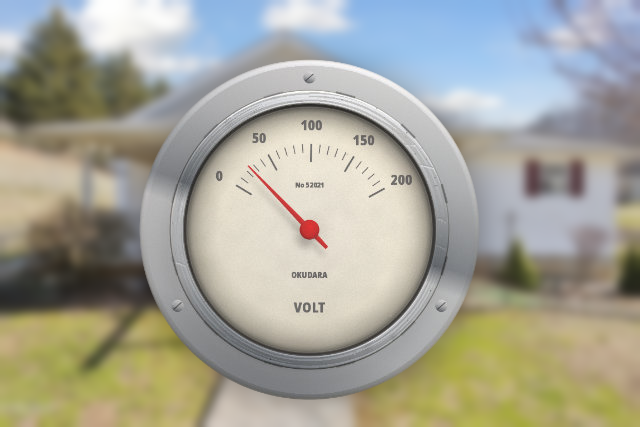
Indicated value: 25V
